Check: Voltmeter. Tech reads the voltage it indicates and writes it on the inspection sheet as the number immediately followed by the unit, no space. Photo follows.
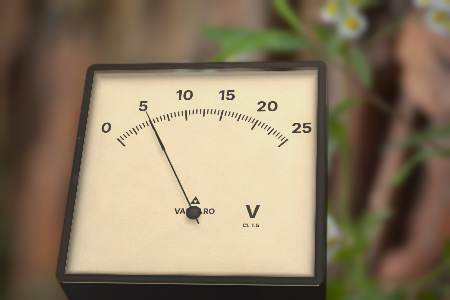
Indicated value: 5V
